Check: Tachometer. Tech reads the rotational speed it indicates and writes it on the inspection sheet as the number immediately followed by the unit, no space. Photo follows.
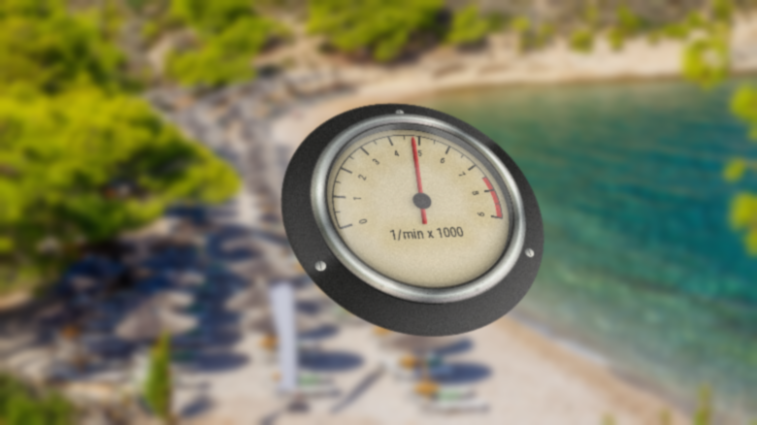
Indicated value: 4750rpm
